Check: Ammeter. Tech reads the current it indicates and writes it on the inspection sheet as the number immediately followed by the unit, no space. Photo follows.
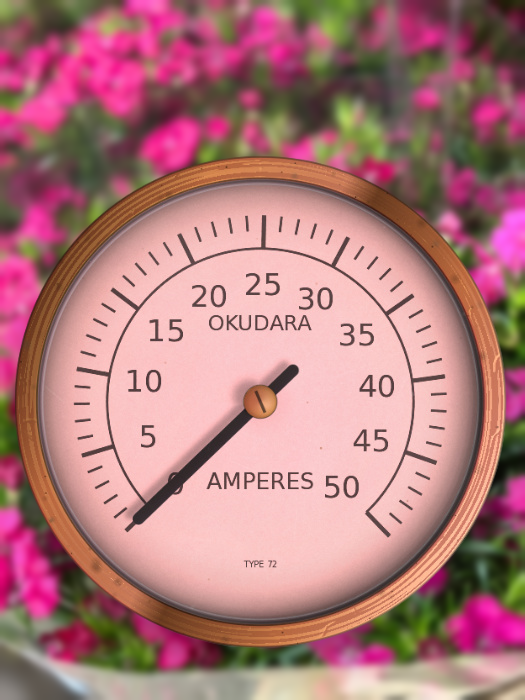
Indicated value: 0A
